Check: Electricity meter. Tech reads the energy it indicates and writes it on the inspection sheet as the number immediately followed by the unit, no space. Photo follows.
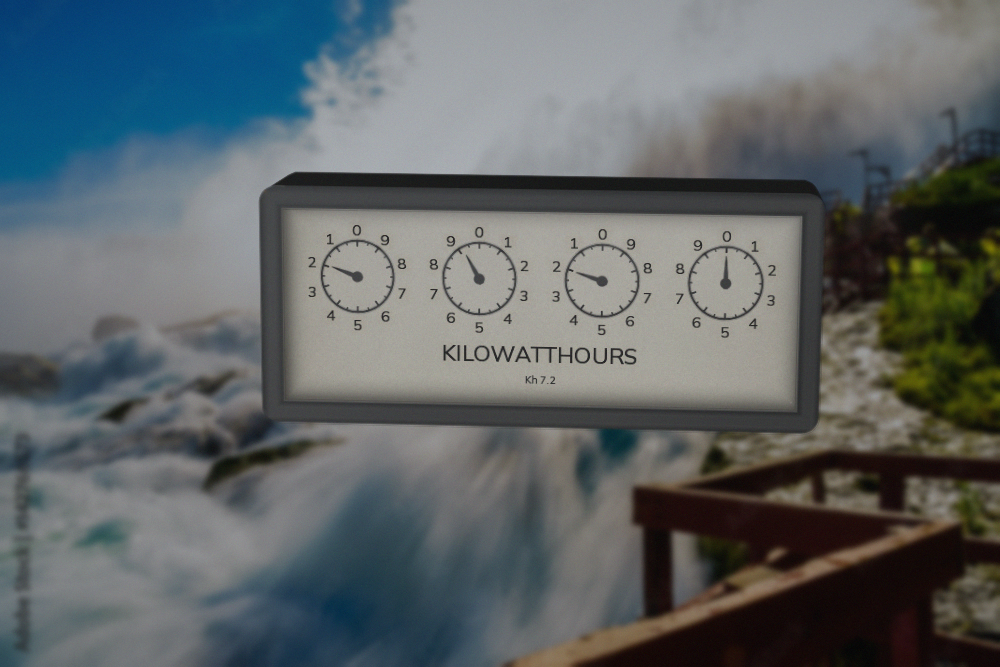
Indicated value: 1920kWh
